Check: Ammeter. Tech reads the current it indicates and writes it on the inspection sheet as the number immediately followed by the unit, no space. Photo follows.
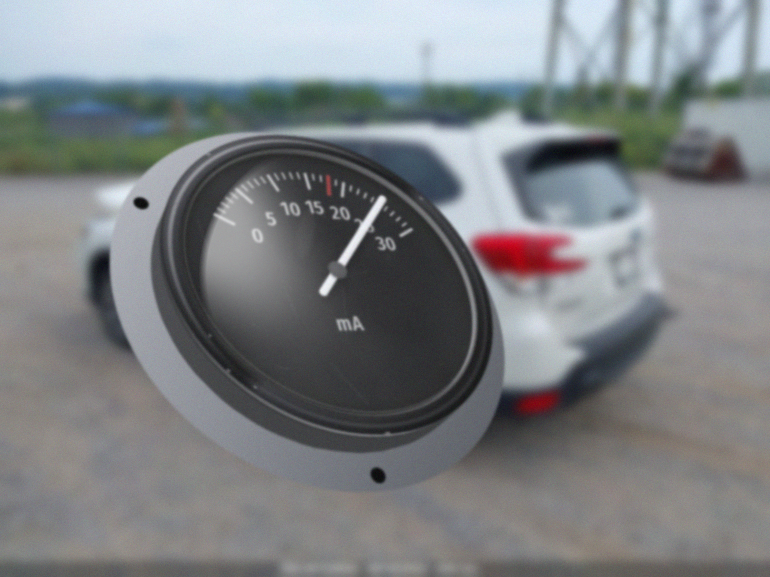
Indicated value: 25mA
